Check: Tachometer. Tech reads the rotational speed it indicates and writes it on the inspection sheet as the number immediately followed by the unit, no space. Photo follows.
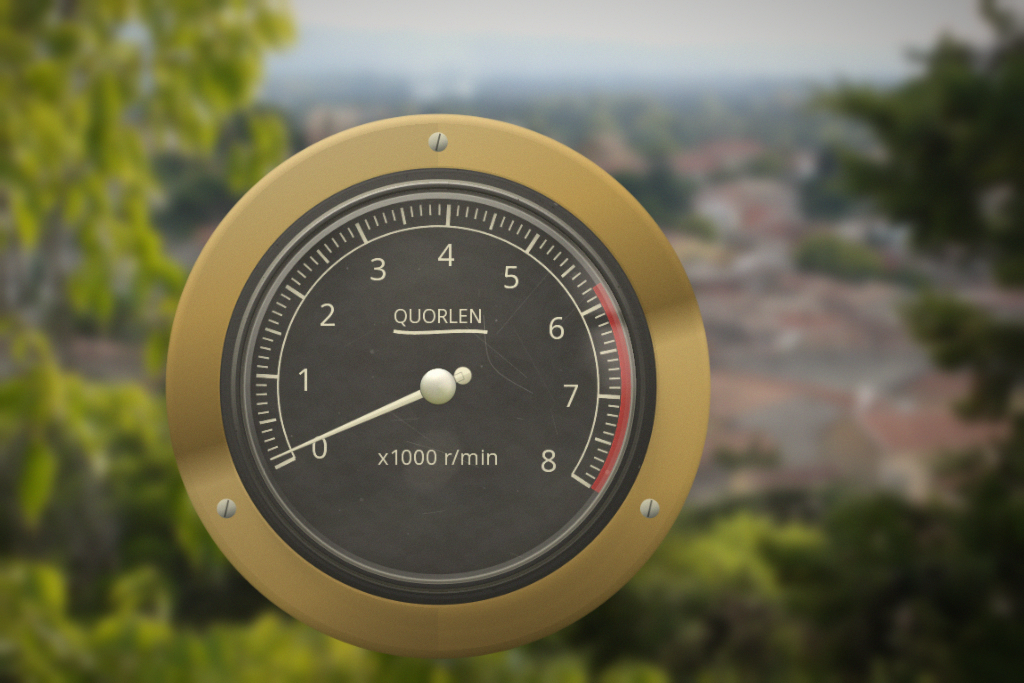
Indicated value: 100rpm
